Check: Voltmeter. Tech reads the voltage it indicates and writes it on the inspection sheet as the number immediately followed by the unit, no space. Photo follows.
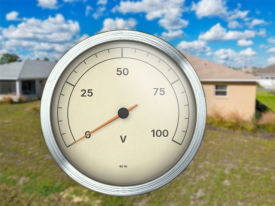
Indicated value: 0V
